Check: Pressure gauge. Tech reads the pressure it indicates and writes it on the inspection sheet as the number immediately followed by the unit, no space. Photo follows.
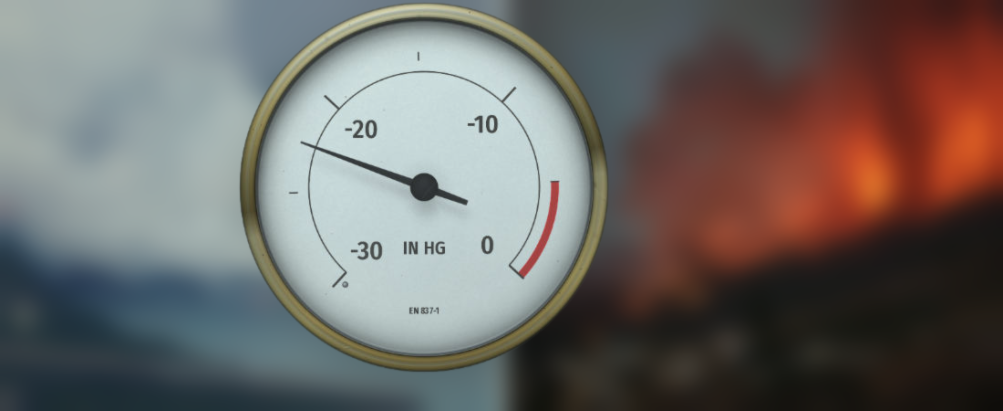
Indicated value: -22.5inHg
